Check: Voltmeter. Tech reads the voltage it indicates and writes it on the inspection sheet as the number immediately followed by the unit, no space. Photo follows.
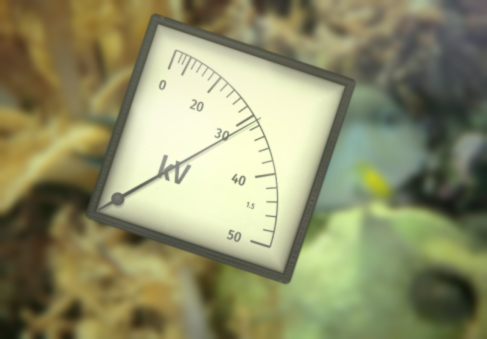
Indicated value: 31kV
